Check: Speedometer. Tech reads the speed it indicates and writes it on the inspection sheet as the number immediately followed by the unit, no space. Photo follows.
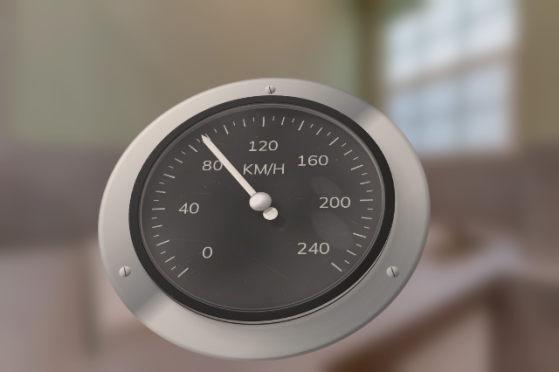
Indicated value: 87.5km/h
